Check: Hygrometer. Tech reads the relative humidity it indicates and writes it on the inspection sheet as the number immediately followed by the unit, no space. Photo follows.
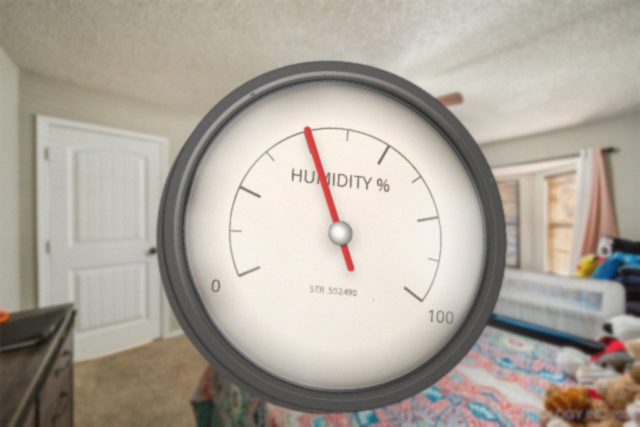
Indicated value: 40%
